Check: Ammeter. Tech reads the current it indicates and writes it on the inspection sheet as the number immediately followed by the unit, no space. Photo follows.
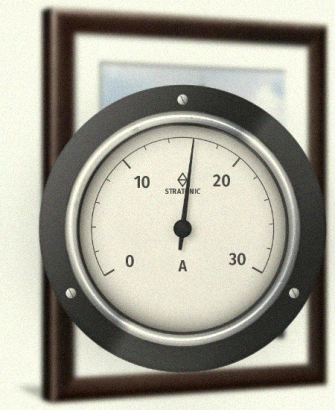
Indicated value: 16A
